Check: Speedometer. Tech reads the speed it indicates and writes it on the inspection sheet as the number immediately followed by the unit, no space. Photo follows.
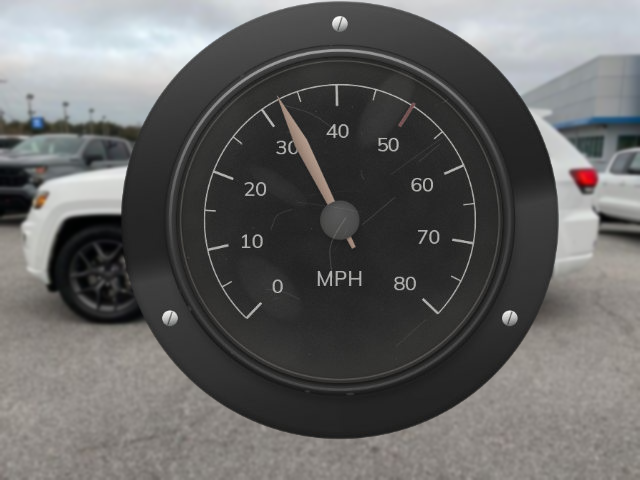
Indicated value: 32.5mph
